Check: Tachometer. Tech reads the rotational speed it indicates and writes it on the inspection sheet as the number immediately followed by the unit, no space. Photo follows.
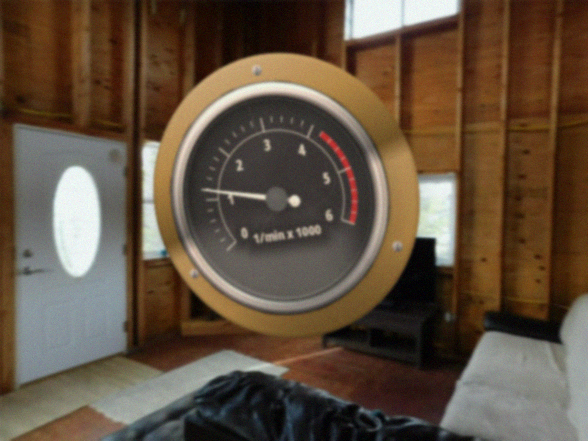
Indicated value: 1200rpm
